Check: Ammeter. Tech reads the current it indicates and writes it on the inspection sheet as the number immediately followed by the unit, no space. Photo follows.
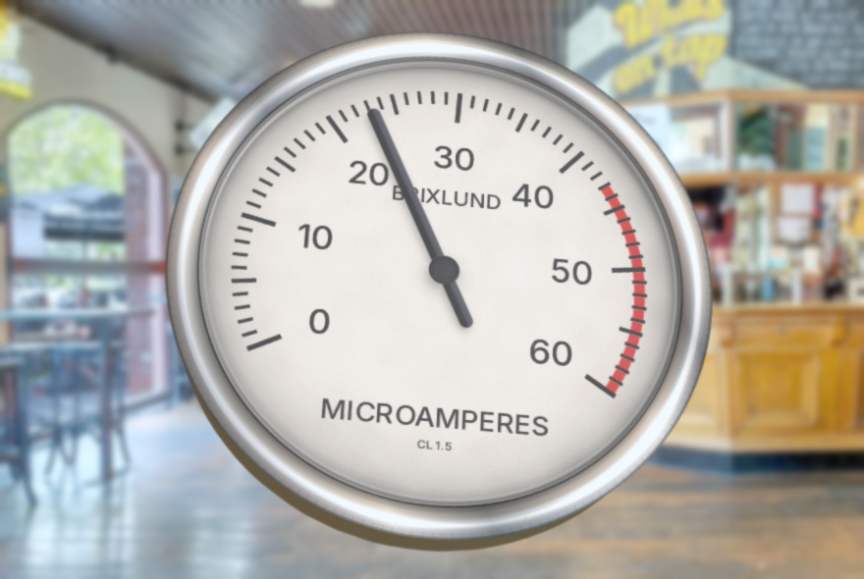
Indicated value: 23µA
